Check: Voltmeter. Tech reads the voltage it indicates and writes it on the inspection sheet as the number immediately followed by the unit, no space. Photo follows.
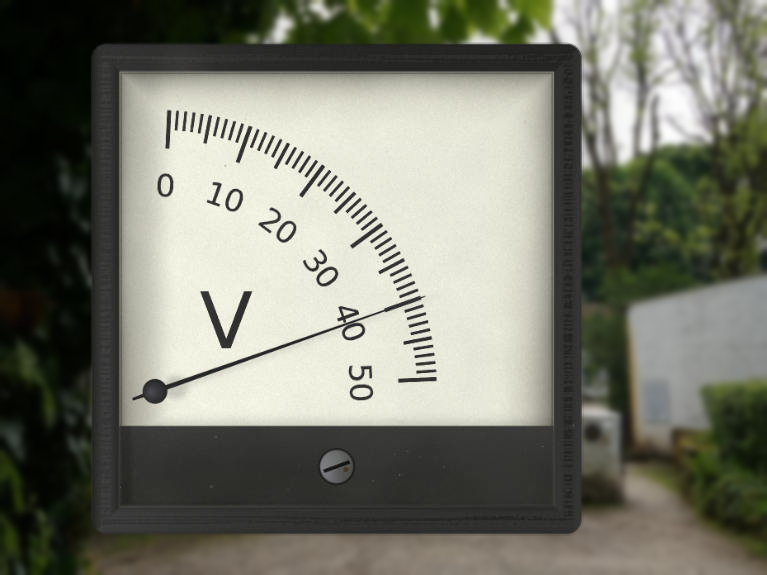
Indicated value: 40V
